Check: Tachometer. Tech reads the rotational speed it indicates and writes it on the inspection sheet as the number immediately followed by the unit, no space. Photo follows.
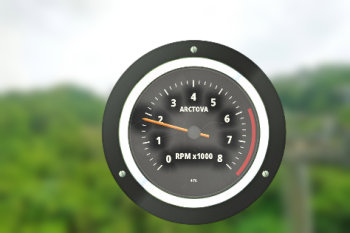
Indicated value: 1800rpm
